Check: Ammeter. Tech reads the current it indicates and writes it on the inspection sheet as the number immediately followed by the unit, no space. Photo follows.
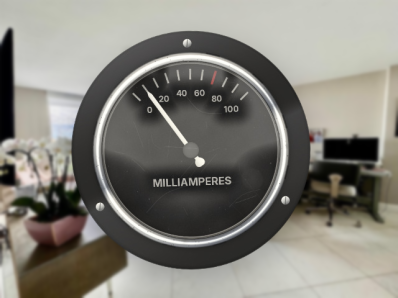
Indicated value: 10mA
